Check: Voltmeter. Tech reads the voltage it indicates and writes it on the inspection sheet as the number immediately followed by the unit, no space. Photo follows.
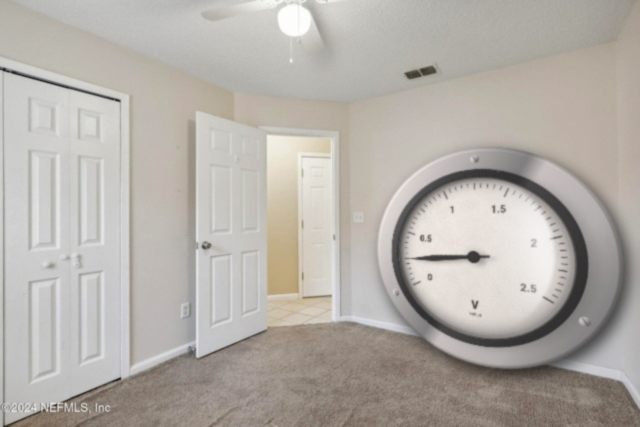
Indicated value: 0.25V
